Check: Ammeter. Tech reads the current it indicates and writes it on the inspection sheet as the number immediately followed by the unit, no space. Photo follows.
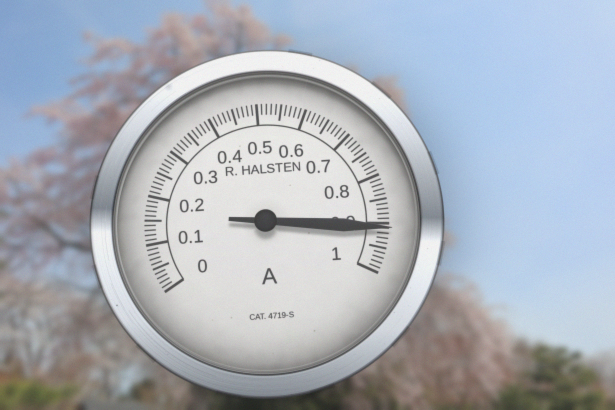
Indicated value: 0.91A
